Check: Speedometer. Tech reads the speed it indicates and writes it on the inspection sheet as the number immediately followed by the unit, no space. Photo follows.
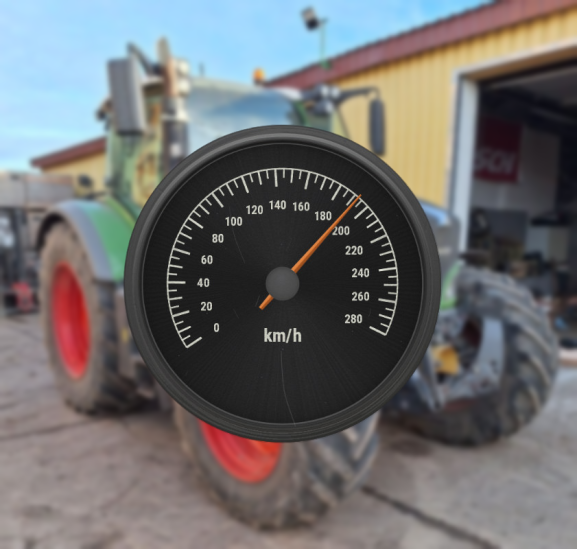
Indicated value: 192.5km/h
